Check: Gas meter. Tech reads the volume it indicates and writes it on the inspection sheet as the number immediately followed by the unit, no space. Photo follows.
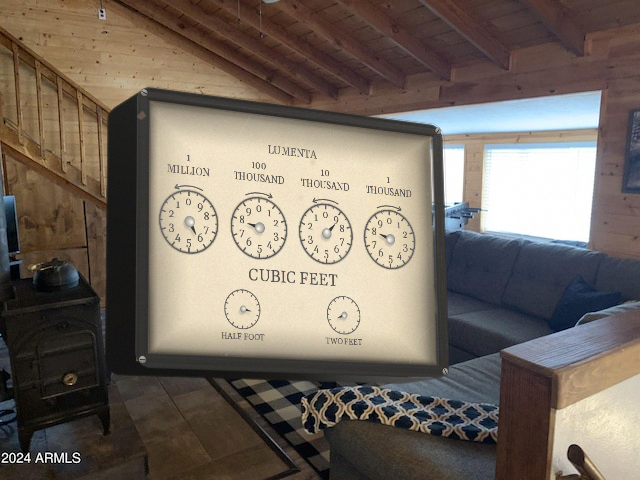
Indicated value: 578800ft³
